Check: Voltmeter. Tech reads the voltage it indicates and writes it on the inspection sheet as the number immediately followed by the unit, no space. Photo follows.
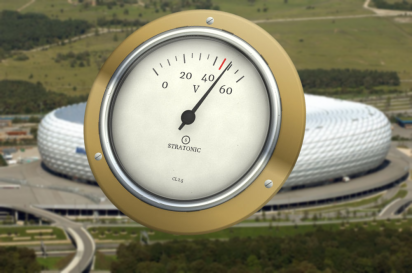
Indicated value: 50V
